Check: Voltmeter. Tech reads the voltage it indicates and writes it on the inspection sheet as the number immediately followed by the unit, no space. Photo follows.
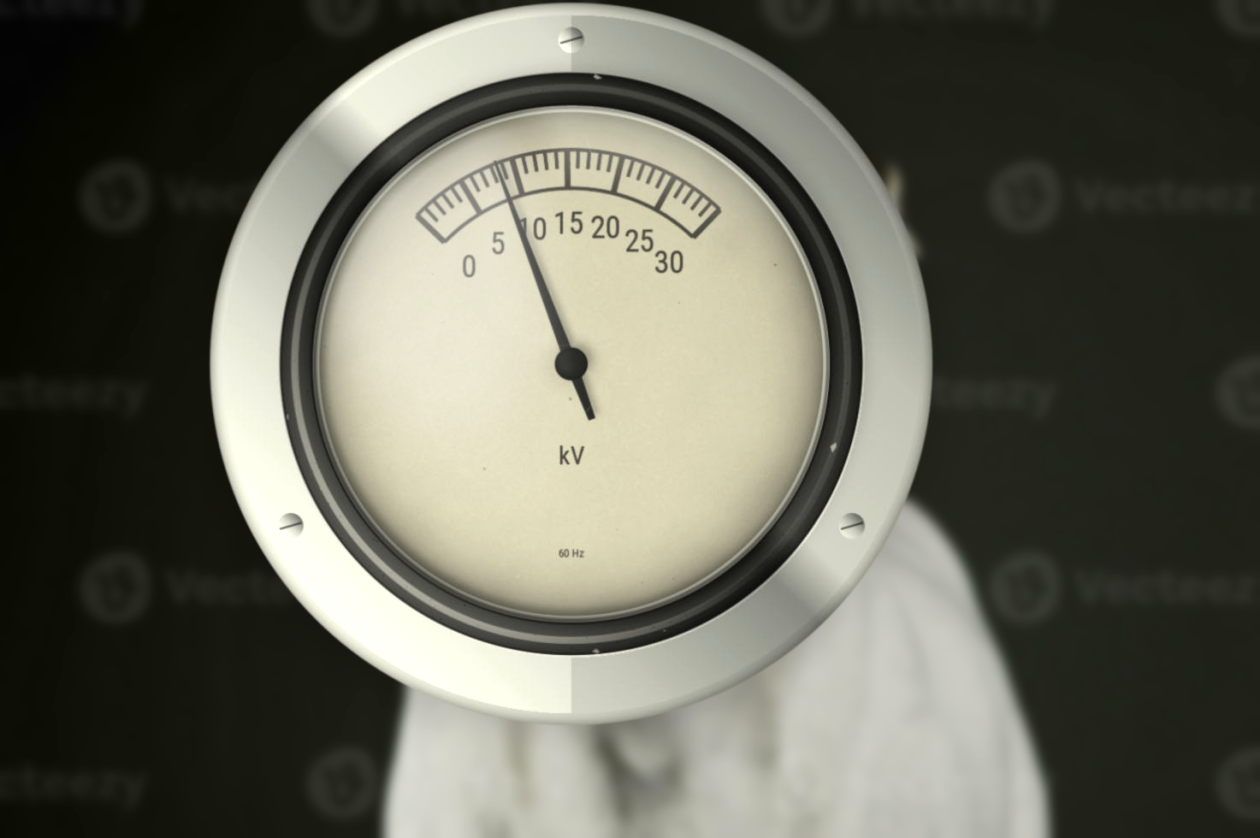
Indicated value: 8.5kV
